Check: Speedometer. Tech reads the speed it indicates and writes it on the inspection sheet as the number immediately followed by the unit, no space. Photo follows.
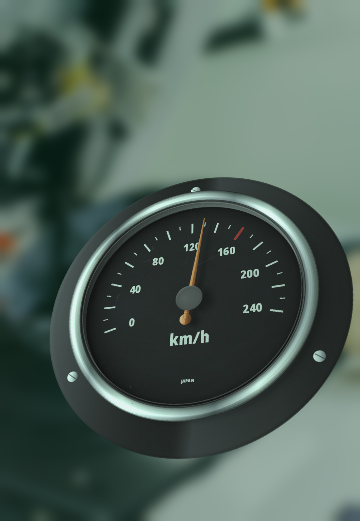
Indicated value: 130km/h
